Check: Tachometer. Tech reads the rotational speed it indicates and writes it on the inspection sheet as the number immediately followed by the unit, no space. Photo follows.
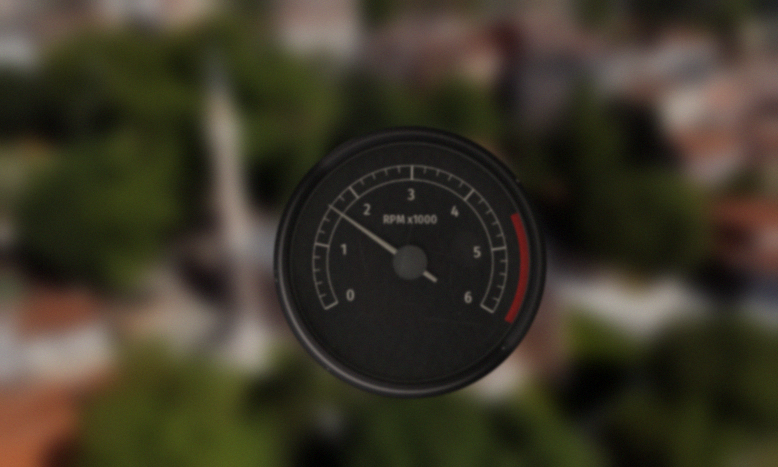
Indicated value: 1600rpm
